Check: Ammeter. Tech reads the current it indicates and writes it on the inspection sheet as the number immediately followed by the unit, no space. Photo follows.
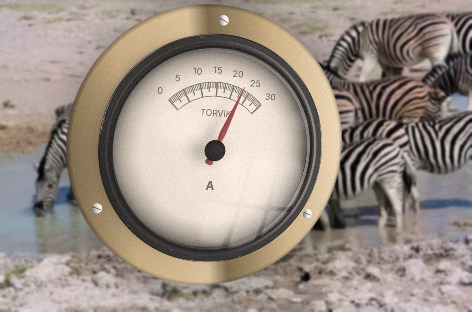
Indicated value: 22.5A
